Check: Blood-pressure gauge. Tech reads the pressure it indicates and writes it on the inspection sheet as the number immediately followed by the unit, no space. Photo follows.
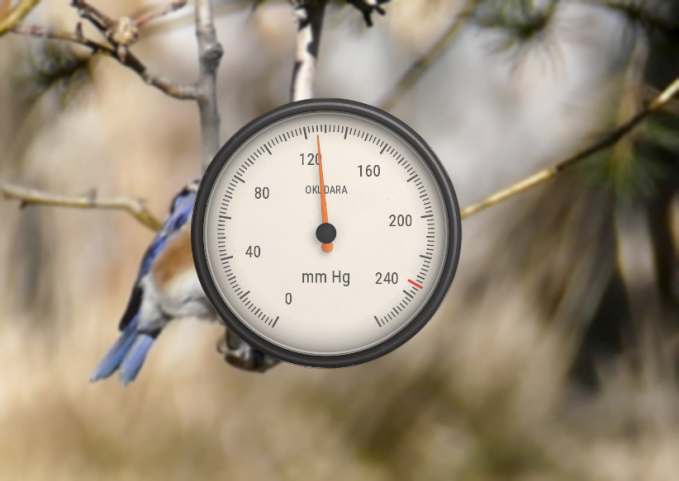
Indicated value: 126mmHg
